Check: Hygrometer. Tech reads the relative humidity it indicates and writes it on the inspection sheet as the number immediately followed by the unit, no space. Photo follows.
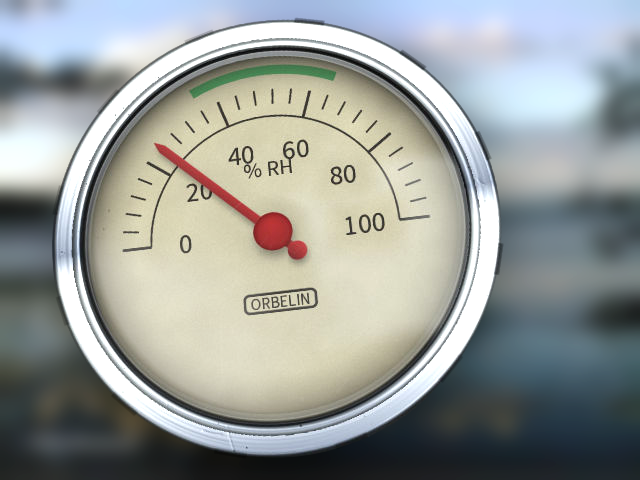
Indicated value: 24%
